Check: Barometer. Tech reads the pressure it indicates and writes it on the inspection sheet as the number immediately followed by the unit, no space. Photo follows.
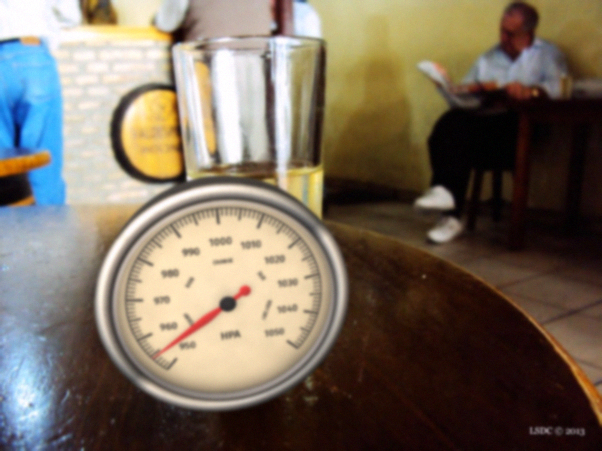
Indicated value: 955hPa
